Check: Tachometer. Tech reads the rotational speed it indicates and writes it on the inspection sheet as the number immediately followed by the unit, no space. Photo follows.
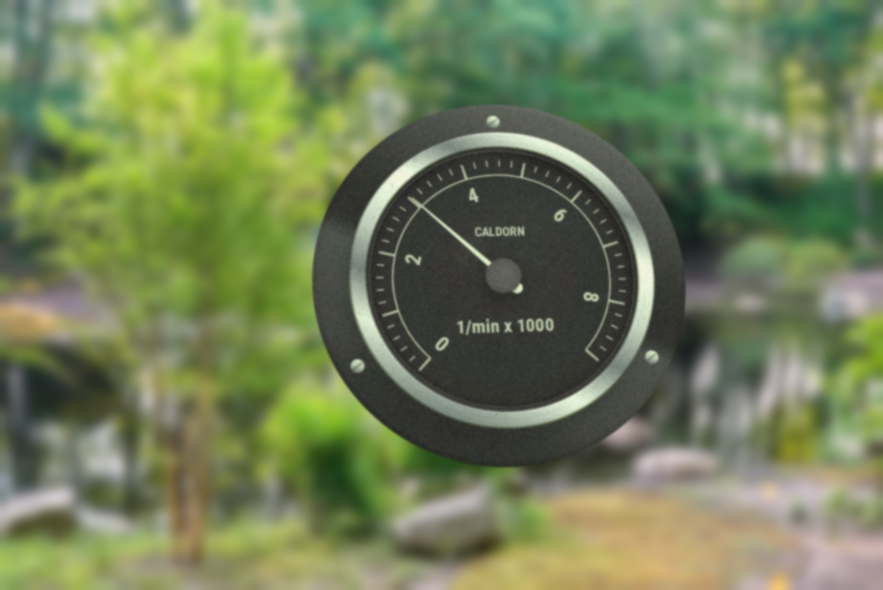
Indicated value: 3000rpm
